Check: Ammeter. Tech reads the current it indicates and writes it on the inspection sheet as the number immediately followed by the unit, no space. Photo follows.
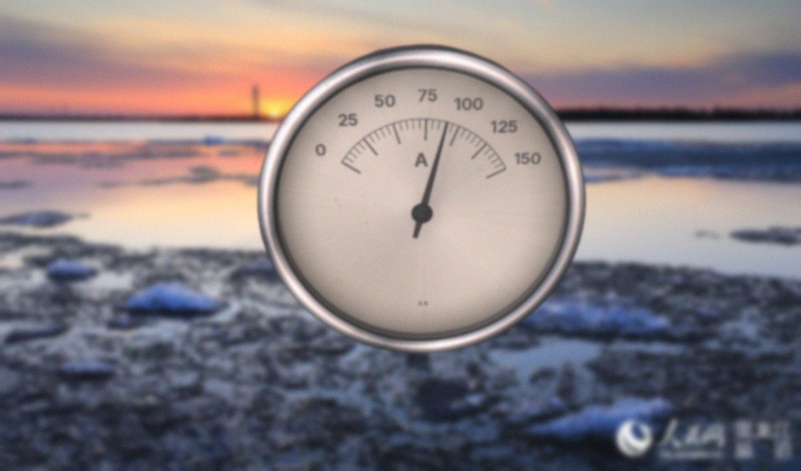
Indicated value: 90A
